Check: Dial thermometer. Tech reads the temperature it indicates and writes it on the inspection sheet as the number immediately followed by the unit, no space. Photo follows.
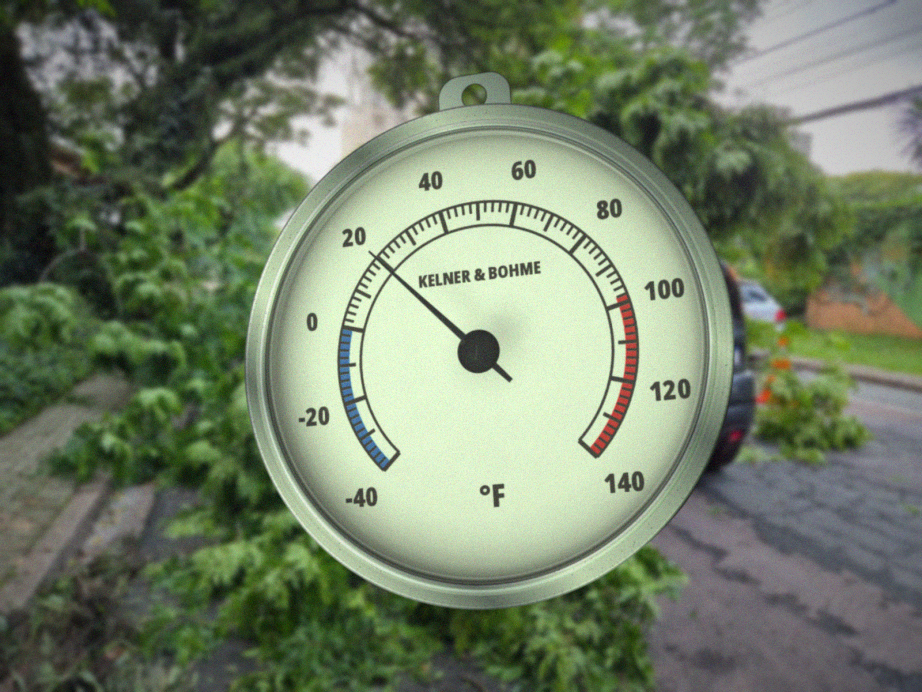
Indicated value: 20°F
